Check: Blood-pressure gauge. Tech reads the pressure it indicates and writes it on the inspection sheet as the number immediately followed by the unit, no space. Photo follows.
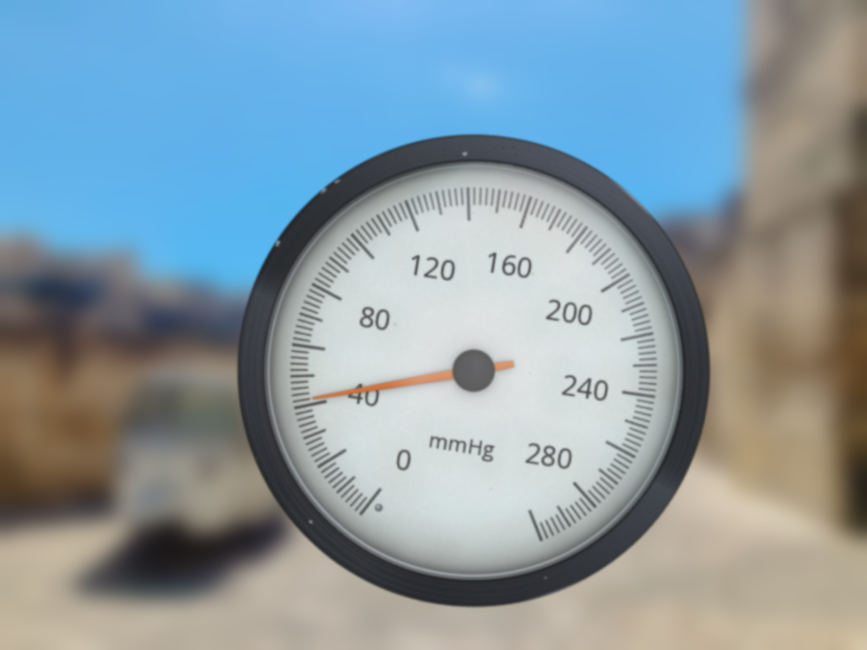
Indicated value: 42mmHg
